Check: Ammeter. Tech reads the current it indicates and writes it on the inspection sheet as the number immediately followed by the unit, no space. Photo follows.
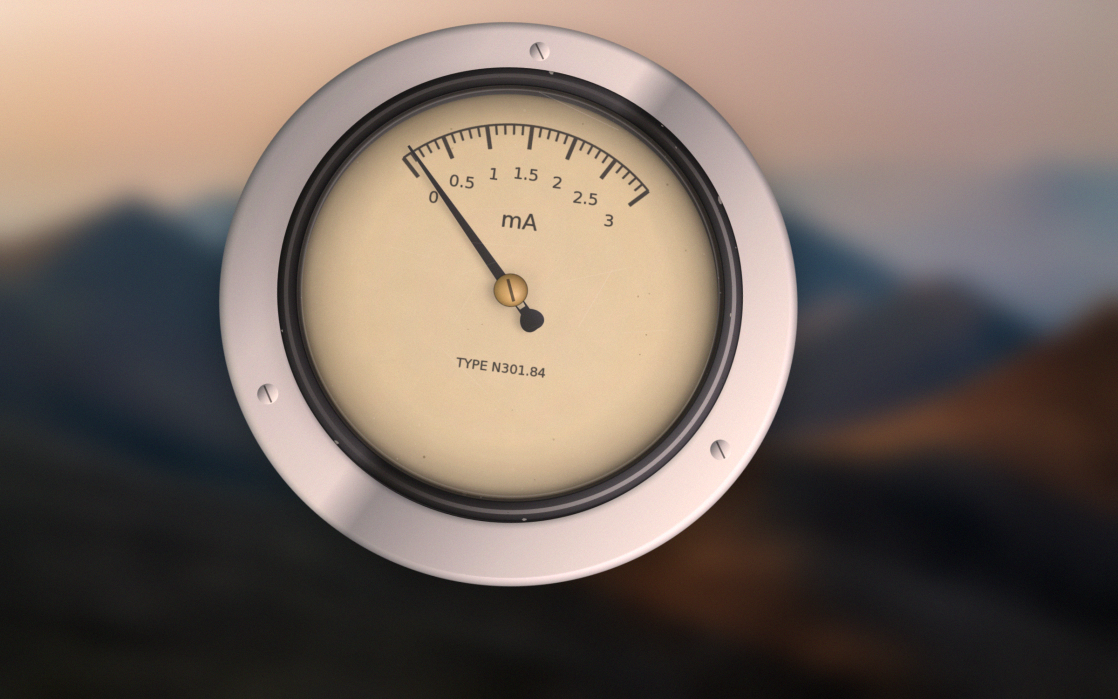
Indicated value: 0.1mA
